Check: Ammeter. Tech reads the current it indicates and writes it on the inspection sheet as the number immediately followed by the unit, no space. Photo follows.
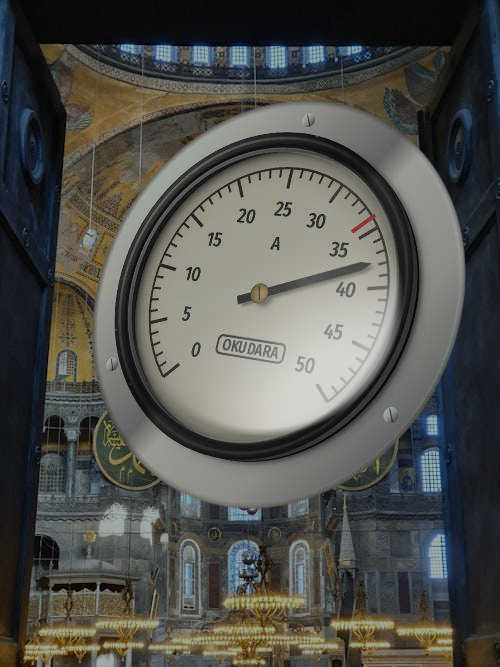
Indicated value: 38A
